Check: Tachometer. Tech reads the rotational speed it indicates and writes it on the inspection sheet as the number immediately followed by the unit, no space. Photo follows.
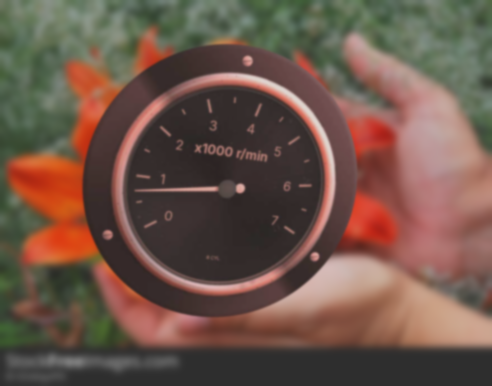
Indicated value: 750rpm
